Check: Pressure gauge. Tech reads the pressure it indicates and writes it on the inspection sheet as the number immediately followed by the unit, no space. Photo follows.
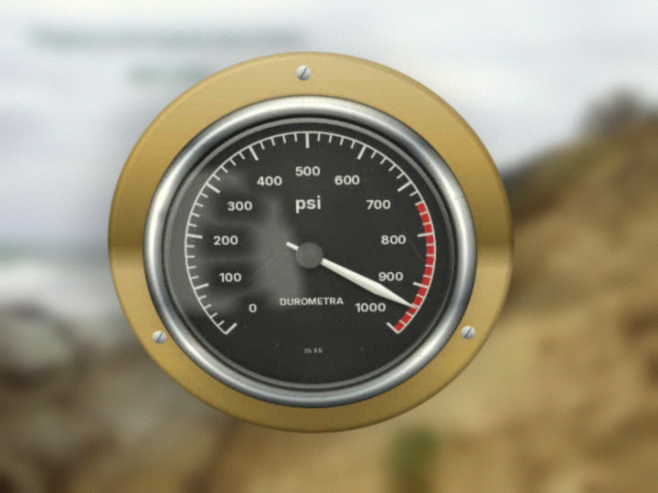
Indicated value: 940psi
